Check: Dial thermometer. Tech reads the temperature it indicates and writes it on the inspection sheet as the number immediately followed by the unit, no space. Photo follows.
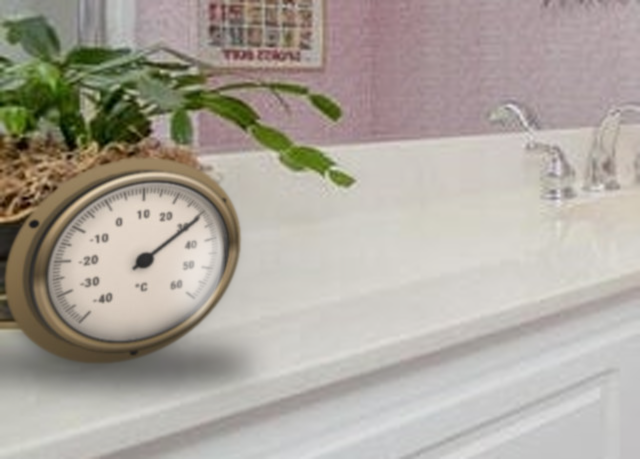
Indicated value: 30°C
